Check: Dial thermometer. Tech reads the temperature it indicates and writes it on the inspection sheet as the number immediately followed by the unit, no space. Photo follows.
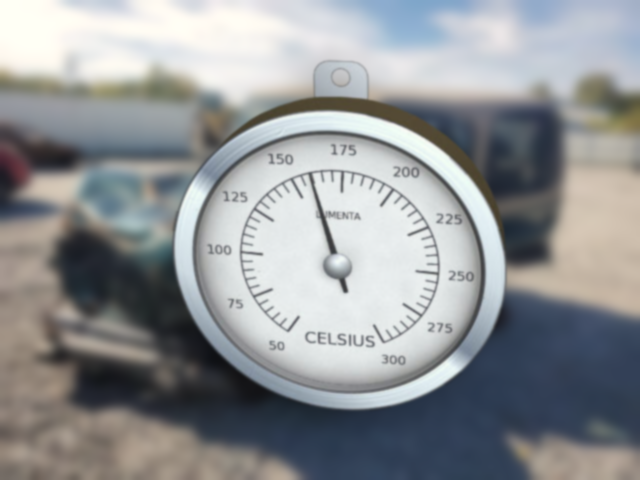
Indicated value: 160°C
